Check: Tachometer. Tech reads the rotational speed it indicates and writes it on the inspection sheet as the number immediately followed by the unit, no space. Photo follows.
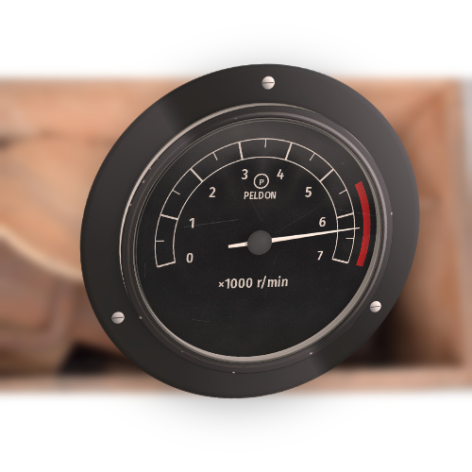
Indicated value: 6250rpm
